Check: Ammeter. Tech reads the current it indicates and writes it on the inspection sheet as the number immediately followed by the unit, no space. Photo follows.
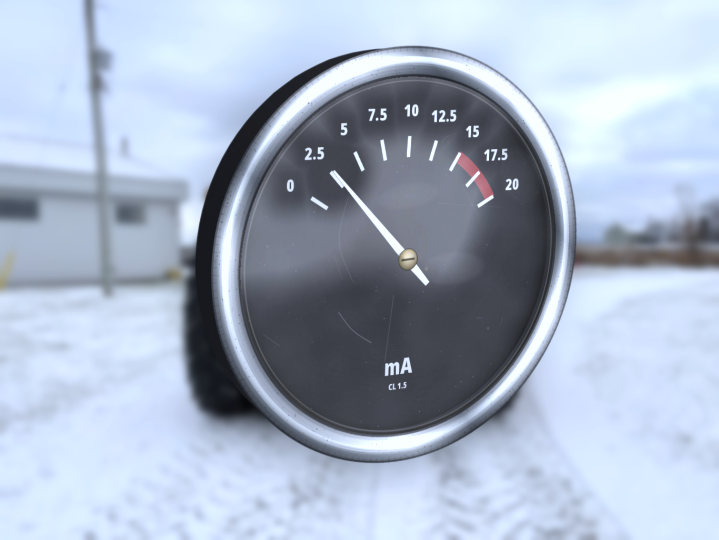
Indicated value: 2.5mA
